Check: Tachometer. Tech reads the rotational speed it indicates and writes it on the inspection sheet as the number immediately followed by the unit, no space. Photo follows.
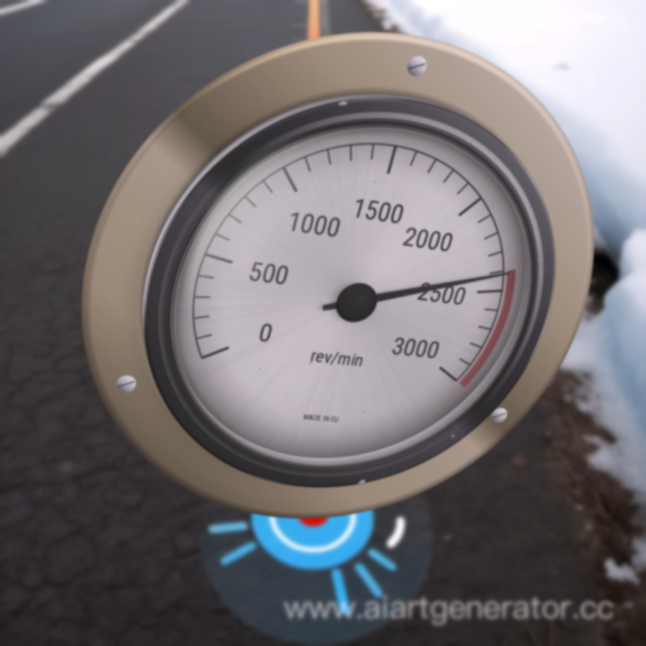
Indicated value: 2400rpm
